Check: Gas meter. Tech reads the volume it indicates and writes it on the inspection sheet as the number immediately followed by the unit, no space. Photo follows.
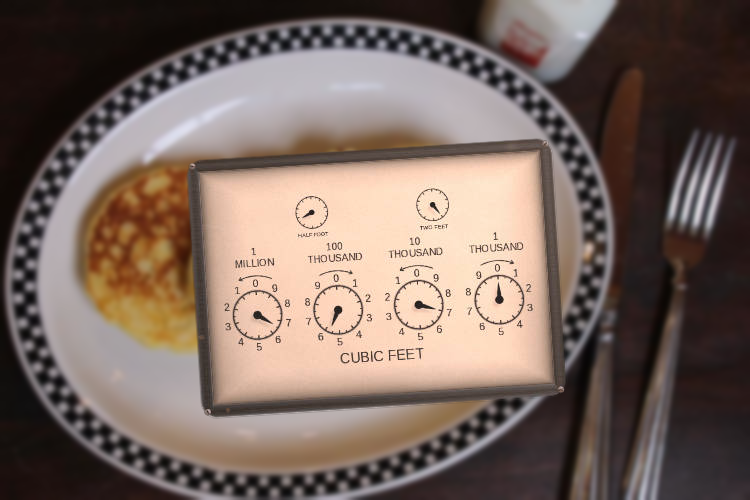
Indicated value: 657000ft³
